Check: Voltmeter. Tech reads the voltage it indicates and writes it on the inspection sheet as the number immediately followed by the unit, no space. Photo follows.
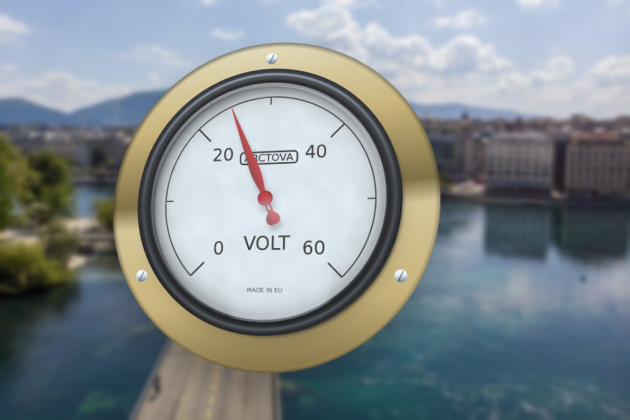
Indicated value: 25V
